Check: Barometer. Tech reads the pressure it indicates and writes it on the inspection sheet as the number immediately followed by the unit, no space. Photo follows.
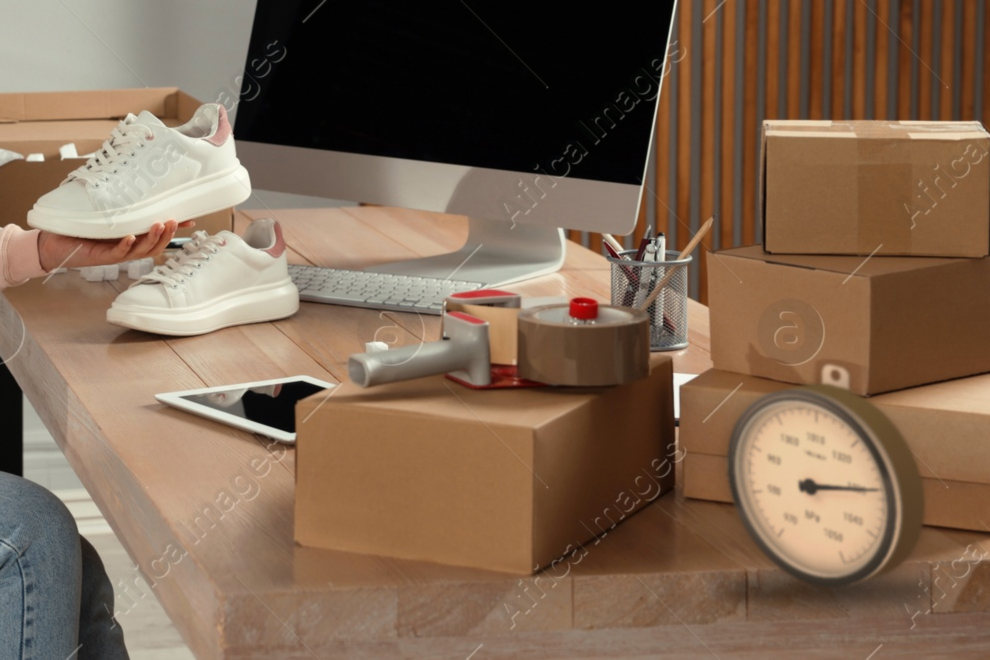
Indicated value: 1030hPa
